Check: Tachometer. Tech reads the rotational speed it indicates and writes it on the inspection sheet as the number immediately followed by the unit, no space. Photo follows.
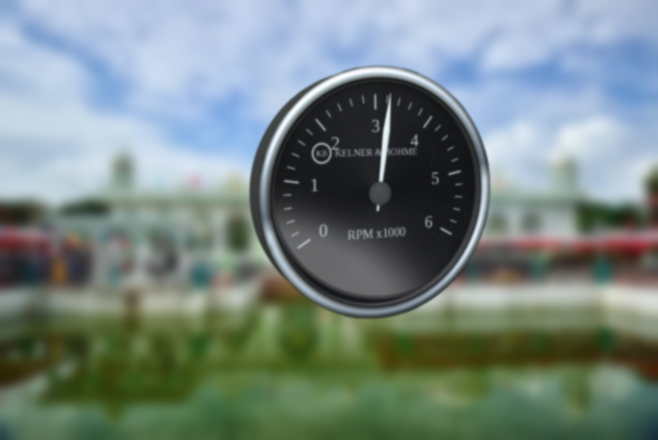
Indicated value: 3200rpm
